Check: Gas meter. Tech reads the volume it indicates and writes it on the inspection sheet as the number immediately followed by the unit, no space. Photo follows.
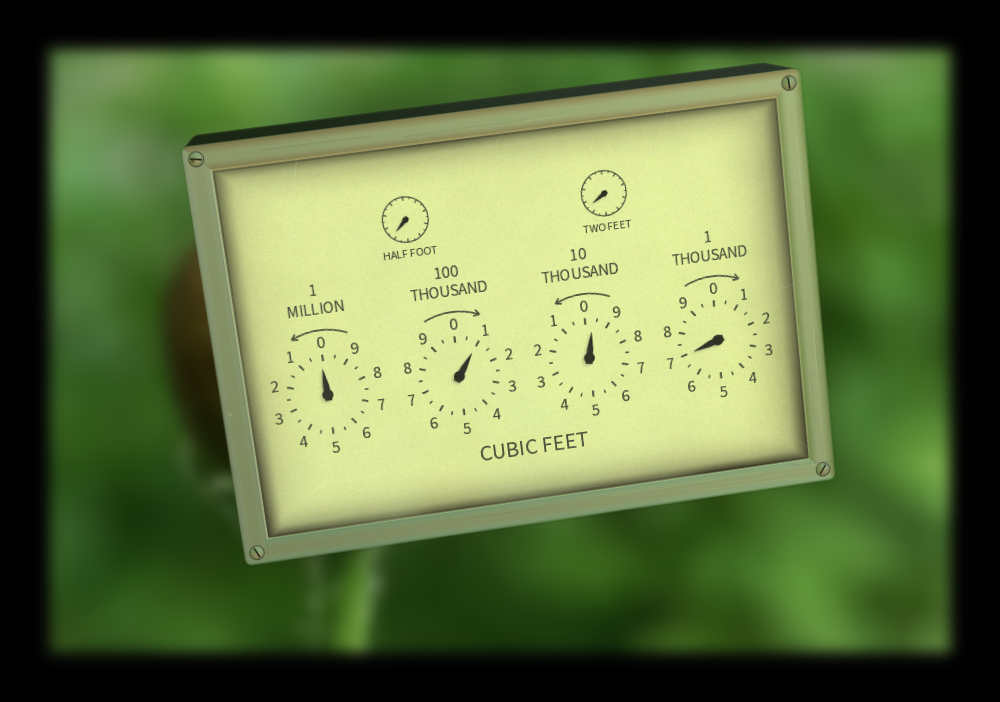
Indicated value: 9700ft³
